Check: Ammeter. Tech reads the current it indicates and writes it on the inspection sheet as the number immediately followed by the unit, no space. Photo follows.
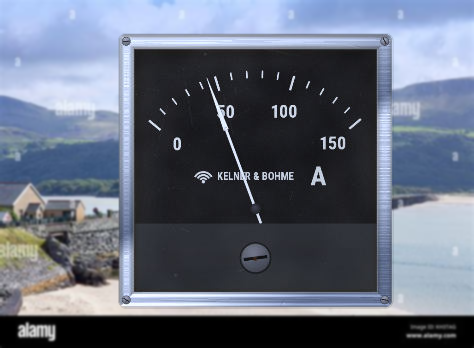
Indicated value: 45A
